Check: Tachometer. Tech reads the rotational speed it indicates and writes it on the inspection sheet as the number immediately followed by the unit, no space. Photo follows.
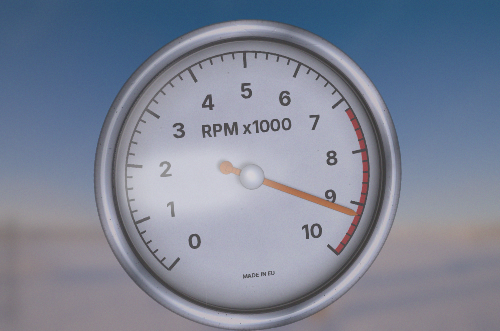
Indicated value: 9200rpm
